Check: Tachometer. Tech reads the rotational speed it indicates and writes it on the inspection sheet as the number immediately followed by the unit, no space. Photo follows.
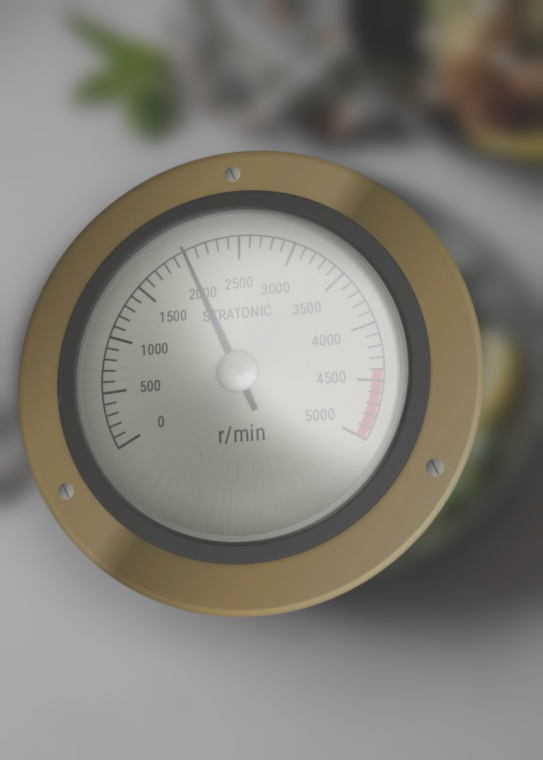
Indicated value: 2000rpm
